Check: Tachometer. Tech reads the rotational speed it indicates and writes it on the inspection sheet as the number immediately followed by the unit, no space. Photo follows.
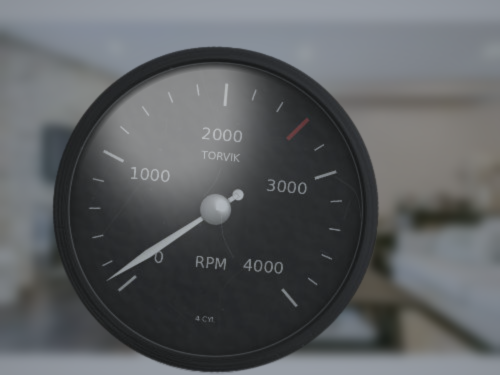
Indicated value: 100rpm
